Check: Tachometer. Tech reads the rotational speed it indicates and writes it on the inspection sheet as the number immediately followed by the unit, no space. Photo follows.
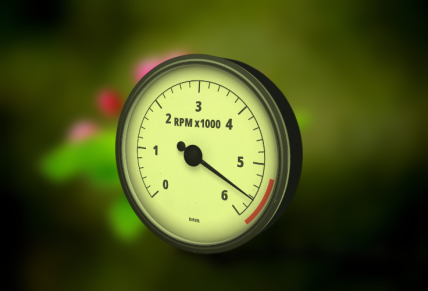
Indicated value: 5600rpm
